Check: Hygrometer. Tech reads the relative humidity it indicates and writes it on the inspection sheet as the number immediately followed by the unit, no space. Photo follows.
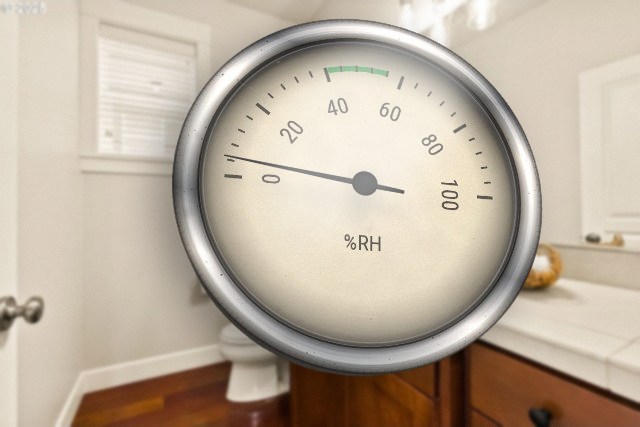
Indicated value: 4%
